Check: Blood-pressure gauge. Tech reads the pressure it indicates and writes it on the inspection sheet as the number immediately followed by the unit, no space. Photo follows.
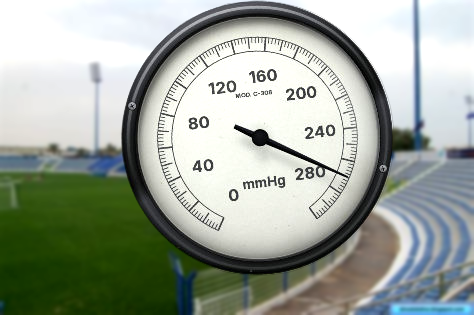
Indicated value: 270mmHg
